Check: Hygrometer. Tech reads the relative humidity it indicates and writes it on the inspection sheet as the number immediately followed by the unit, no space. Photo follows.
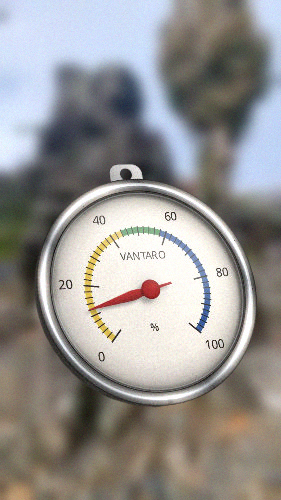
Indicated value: 12%
